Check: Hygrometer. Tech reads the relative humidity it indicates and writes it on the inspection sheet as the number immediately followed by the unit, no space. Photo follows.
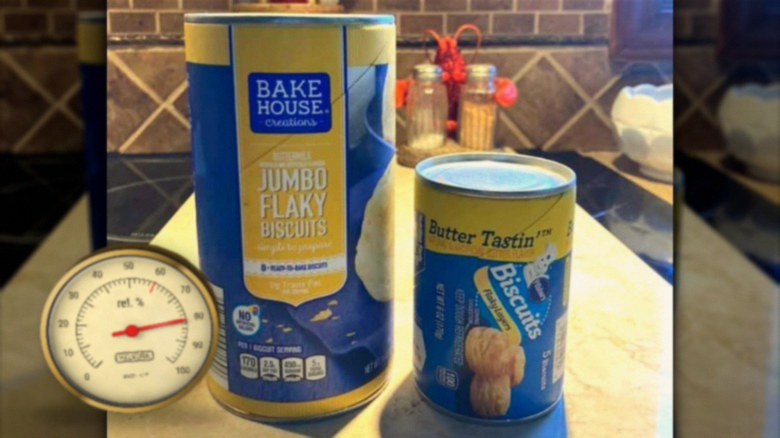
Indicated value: 80%
